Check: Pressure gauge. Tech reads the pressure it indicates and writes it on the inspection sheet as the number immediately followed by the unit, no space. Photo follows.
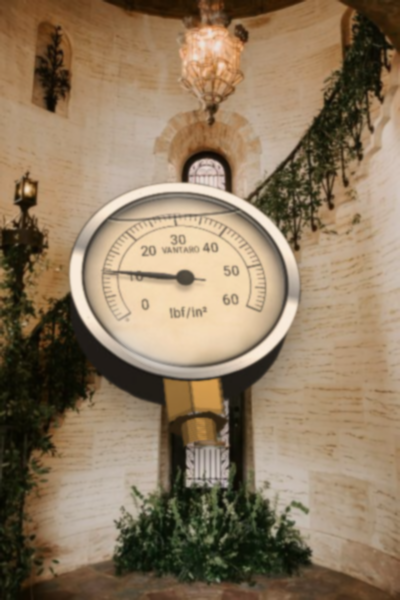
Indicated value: 10psi
